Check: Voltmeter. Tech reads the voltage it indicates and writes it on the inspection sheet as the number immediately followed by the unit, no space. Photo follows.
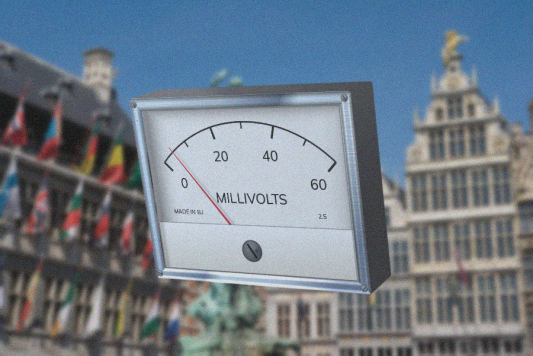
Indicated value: 5mV
